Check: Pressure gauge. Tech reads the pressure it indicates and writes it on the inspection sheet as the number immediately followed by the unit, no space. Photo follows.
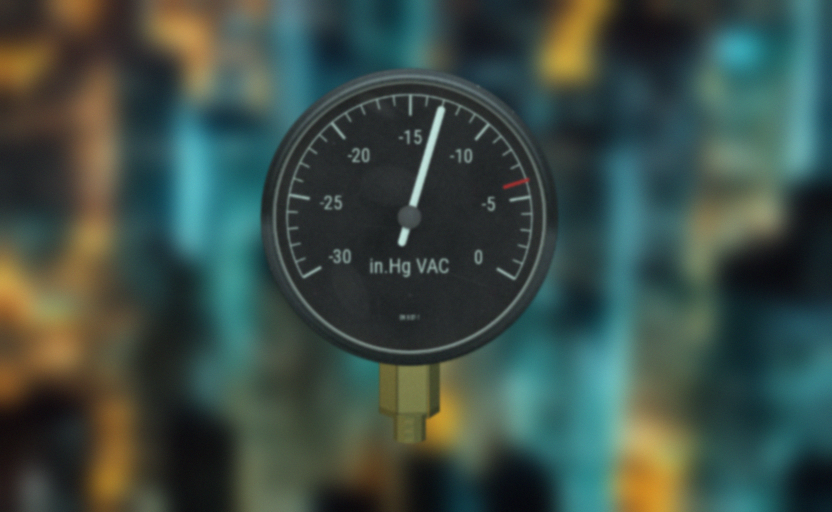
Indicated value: -13inHg
